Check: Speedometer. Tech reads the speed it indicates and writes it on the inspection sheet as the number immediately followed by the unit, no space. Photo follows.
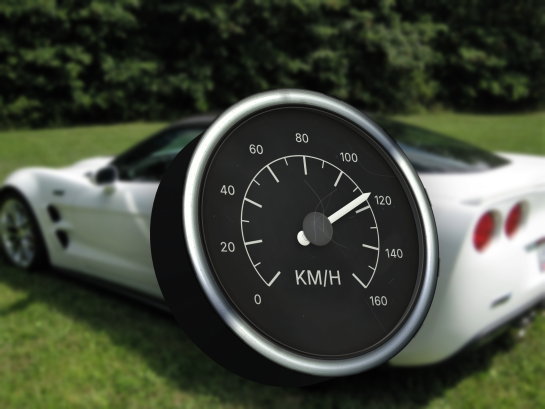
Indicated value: 115km/h
